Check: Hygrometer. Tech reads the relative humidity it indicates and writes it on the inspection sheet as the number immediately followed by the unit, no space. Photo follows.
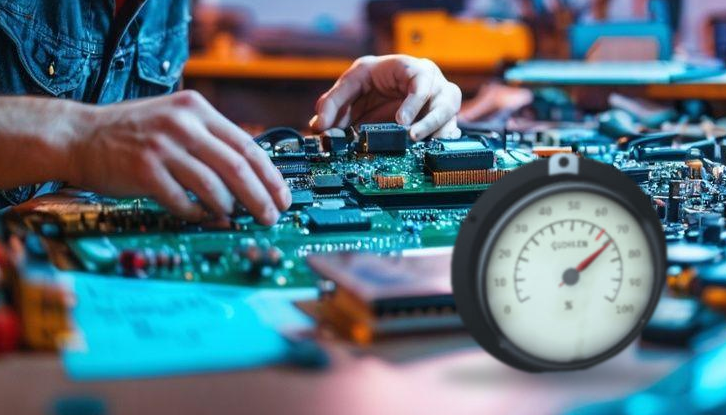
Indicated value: 70%
